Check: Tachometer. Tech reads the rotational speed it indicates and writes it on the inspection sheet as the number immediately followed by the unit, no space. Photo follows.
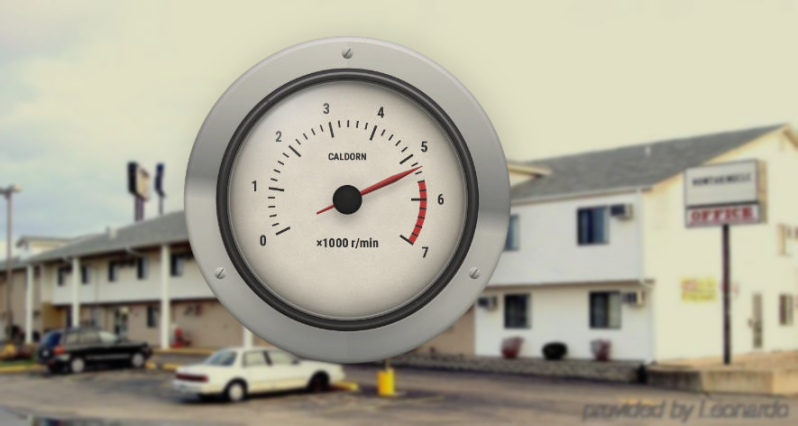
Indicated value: 5300rpm
